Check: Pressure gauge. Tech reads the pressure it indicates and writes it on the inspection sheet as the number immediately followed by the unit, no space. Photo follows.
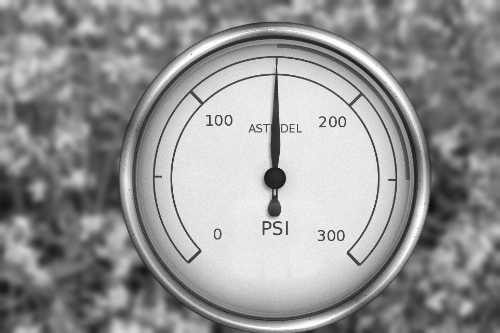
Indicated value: 150psi
